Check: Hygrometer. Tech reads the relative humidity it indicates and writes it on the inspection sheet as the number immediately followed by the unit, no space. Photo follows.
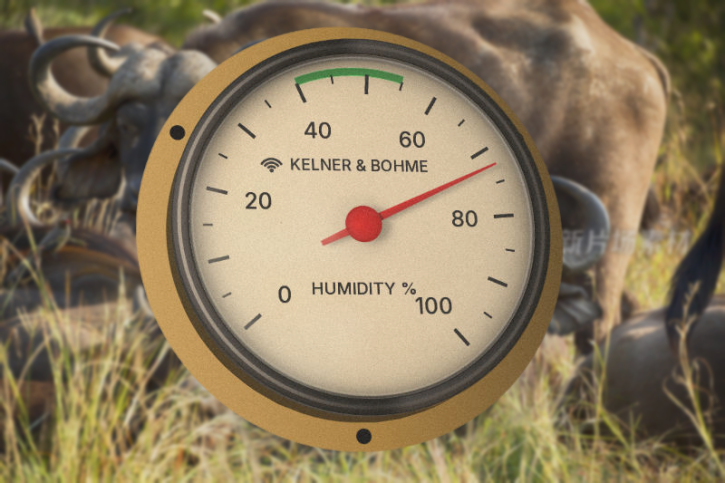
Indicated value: 72.5%
